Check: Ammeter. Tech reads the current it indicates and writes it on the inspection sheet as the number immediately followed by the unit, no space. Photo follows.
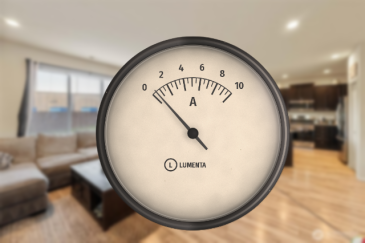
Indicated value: 0.5A
